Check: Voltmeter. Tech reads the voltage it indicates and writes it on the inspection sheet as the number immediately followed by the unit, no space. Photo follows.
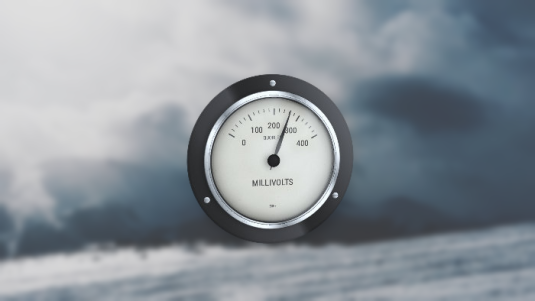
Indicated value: 260mV
